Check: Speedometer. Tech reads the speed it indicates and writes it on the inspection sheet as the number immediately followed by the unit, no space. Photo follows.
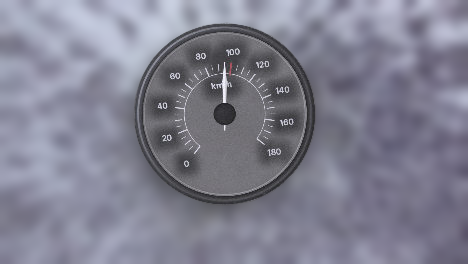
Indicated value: 95km/h
